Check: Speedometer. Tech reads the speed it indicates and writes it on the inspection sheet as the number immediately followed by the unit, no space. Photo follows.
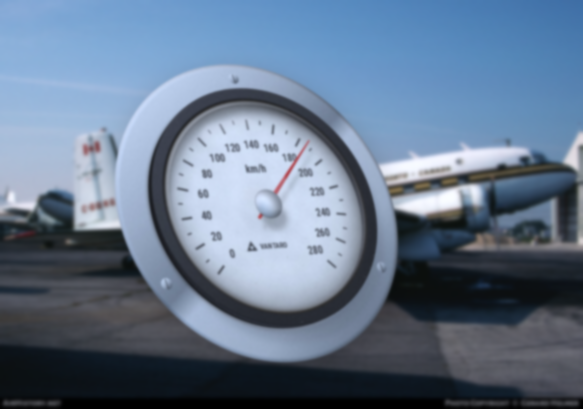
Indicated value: 185km/h
